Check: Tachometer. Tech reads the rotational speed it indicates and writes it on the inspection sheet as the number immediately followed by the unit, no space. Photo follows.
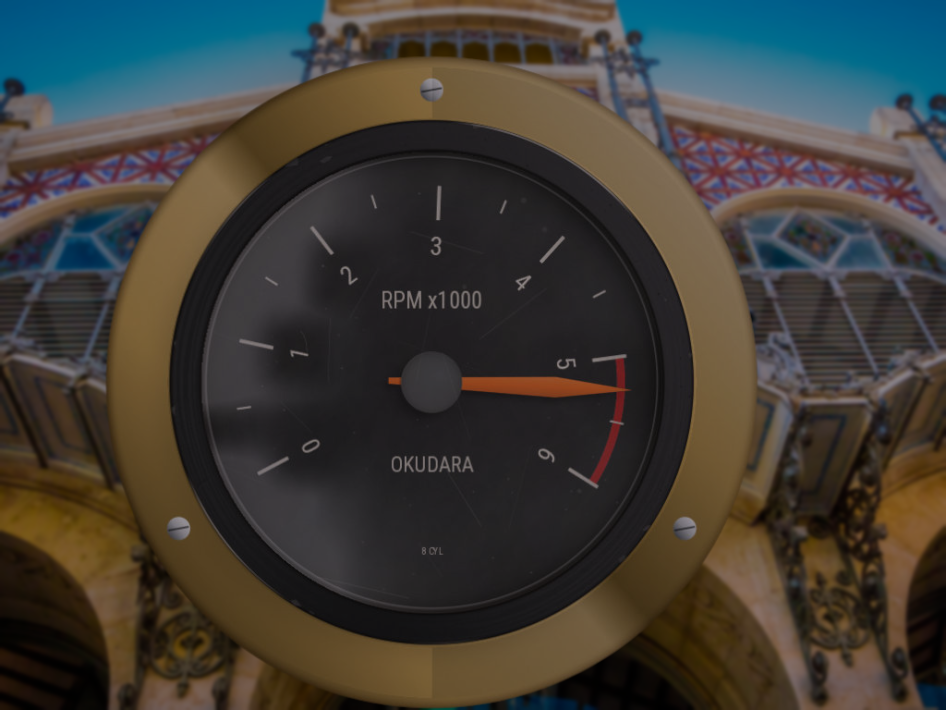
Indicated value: 5250rpm
